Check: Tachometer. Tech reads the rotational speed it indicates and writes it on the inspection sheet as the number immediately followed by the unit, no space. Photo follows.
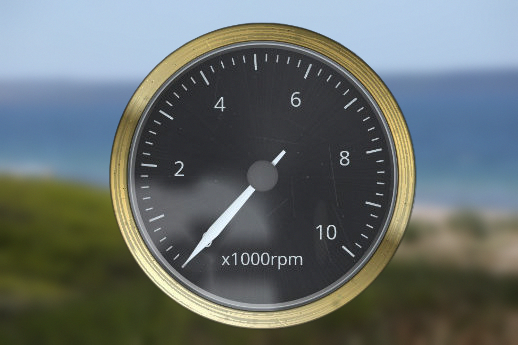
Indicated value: 0rpm
